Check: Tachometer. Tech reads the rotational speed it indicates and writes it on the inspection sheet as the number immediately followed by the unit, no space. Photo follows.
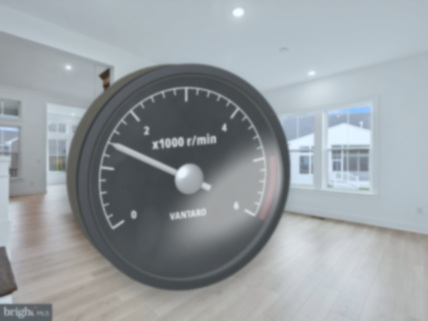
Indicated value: 1400rpm
